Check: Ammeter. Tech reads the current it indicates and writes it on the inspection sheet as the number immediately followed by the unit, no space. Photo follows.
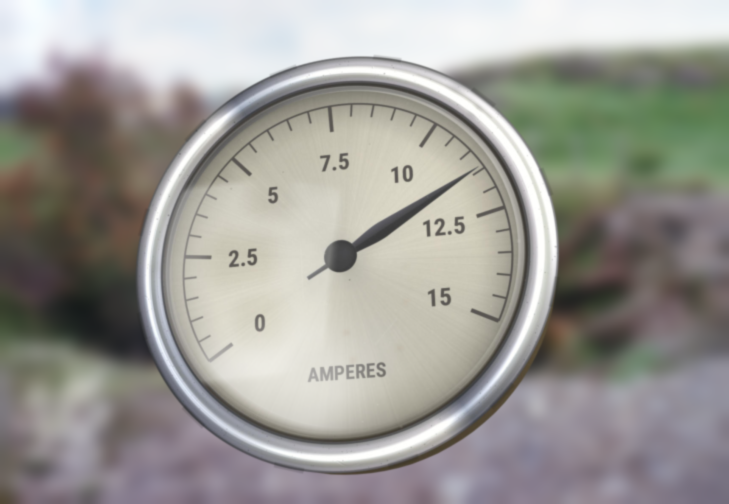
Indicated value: 11.5A
